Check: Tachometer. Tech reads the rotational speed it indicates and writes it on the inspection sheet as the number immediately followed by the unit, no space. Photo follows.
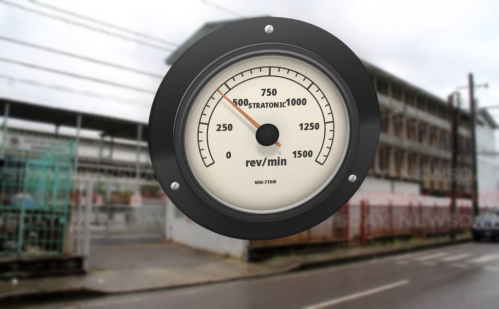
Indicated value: 450rpm
